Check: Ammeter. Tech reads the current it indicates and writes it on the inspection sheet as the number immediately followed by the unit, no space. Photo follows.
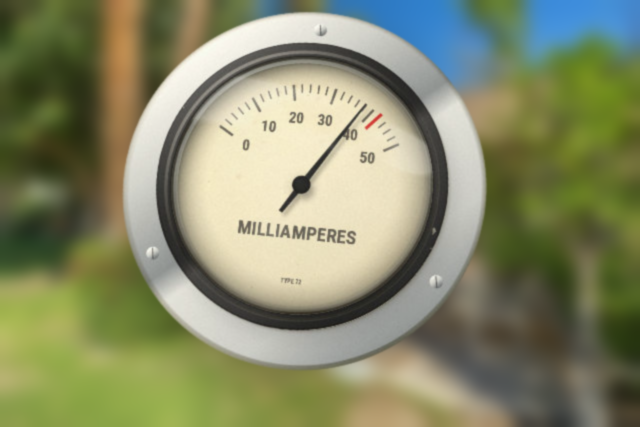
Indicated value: 38mA
